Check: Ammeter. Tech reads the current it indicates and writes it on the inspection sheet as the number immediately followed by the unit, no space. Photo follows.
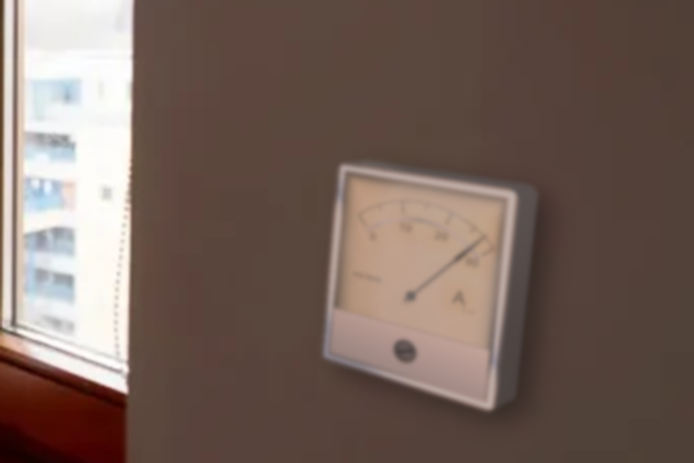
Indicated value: 27.5A
